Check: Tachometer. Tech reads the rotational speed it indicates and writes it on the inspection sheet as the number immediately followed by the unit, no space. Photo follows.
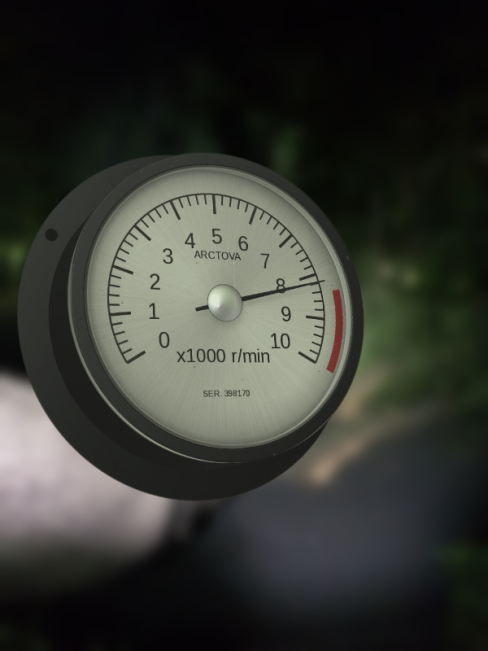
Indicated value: 8200rpm
